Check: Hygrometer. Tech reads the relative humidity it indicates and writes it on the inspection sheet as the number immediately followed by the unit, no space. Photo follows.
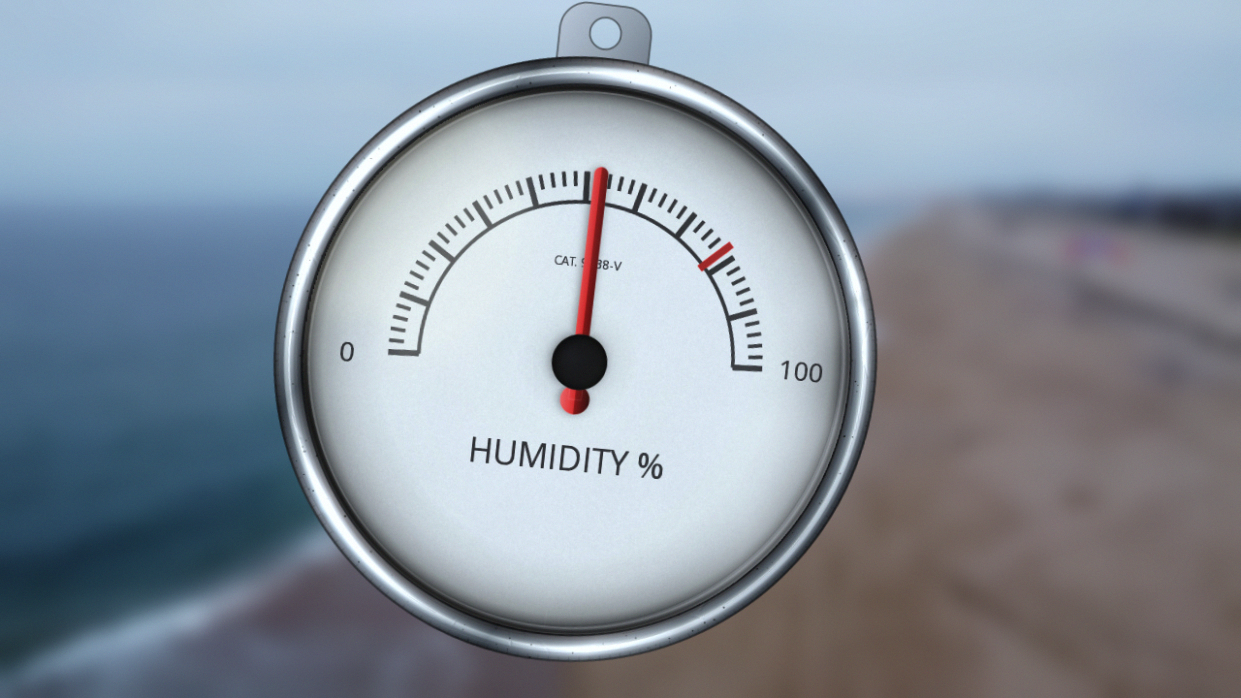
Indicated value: 52%
